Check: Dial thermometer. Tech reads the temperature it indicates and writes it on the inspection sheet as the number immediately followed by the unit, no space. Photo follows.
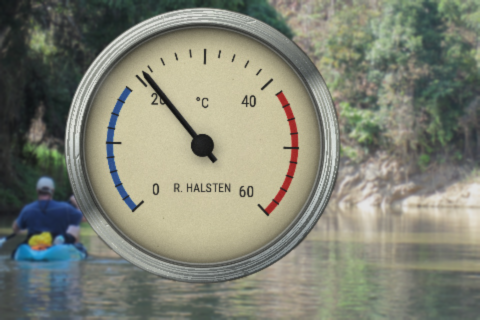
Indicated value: 21°C
